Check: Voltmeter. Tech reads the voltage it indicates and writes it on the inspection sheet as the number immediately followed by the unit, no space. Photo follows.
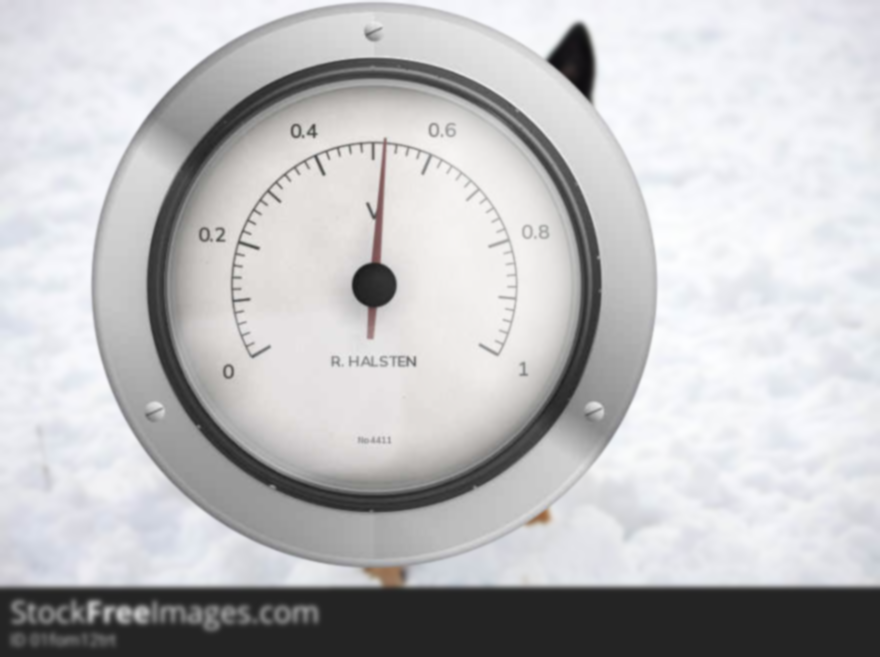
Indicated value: 0.52V
